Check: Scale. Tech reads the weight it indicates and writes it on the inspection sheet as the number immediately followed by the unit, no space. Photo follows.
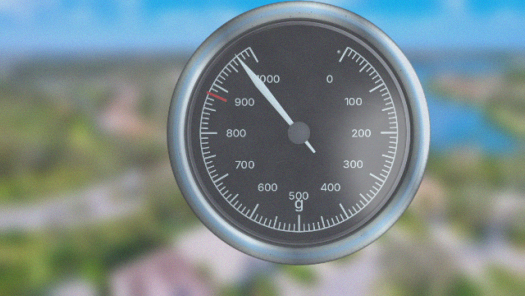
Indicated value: 970g
